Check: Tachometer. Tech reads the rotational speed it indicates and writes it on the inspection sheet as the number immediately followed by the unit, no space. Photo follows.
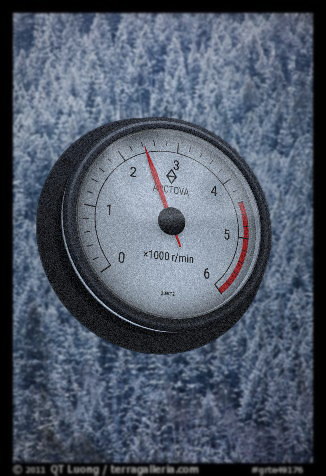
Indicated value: 2400rpm
